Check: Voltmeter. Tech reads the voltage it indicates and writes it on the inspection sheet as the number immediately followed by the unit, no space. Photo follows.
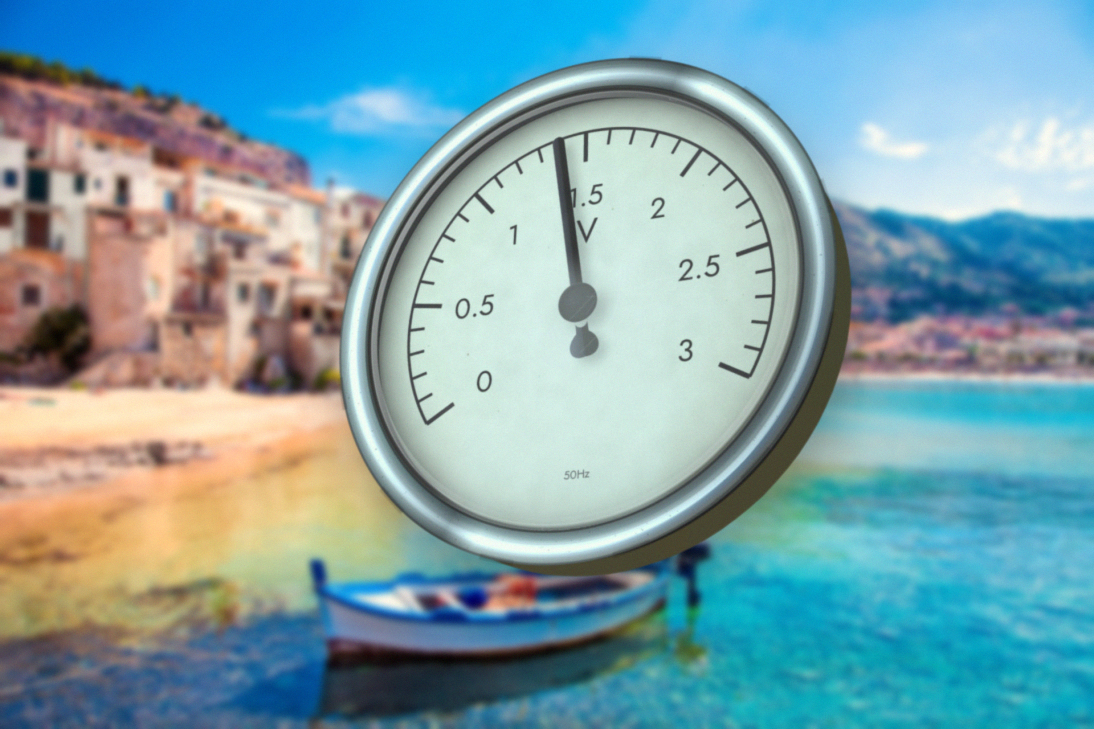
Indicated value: 1.4V
